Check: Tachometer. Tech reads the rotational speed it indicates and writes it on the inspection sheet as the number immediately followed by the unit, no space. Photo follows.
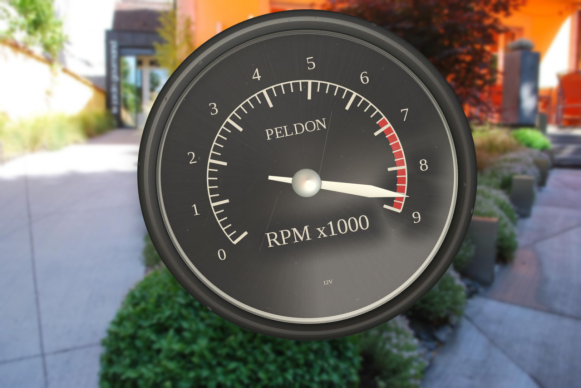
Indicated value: 8600rpm
